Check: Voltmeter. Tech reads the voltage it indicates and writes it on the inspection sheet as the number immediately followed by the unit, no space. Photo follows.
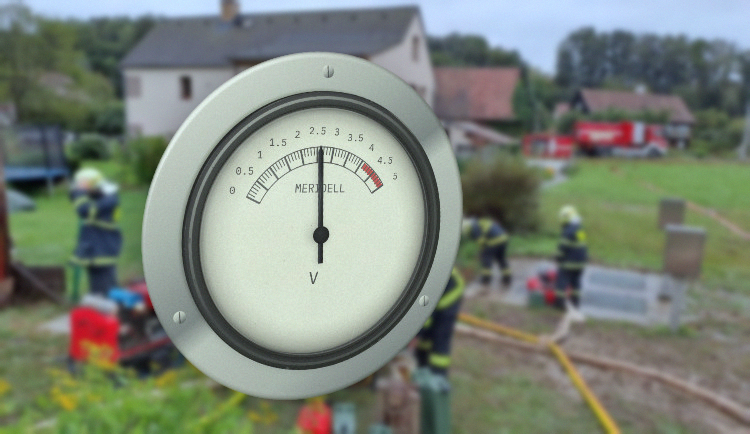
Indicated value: 2.5V
